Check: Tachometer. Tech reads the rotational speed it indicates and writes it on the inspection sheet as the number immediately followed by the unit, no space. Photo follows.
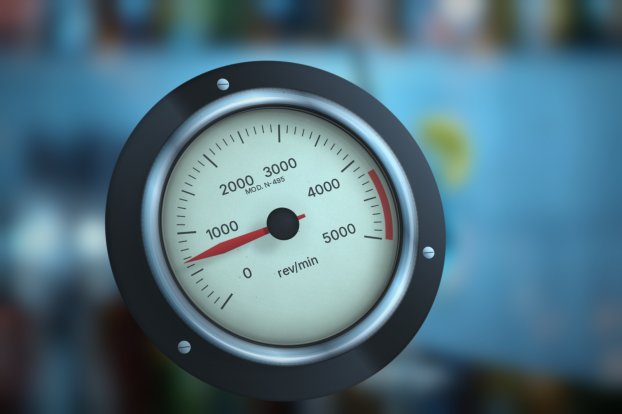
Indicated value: 650rpm
